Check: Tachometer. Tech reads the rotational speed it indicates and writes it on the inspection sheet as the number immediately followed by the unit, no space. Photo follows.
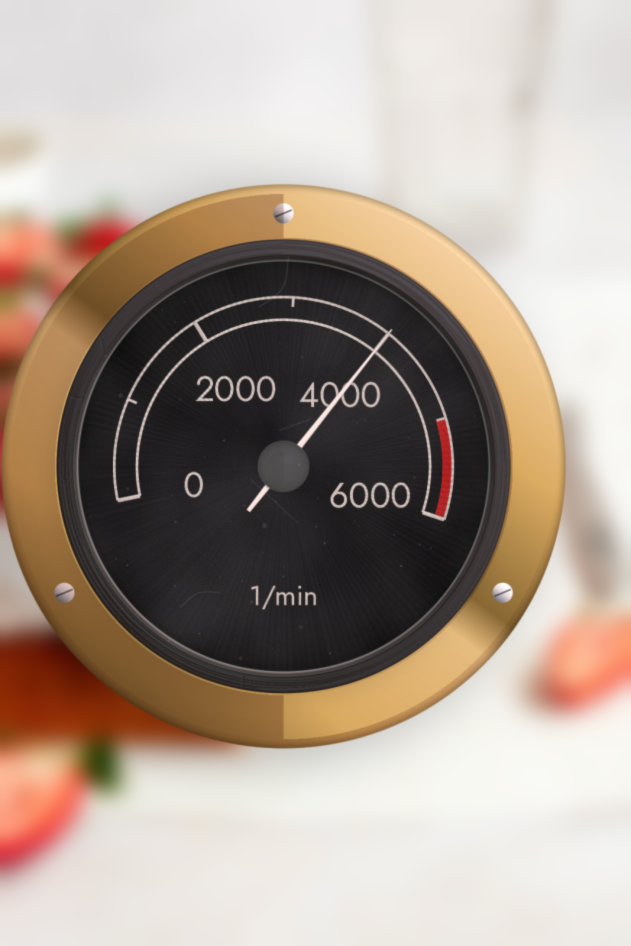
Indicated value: 4000rpm
